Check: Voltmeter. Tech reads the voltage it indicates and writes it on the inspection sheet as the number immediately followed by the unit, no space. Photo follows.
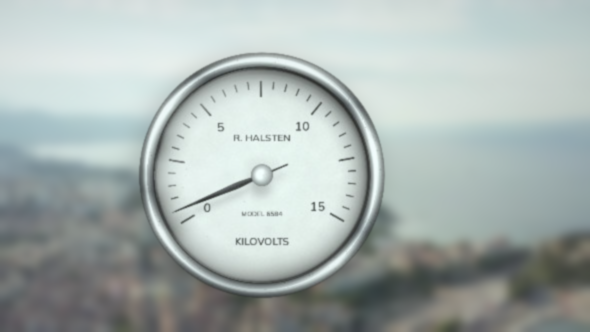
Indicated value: 0.5kV
